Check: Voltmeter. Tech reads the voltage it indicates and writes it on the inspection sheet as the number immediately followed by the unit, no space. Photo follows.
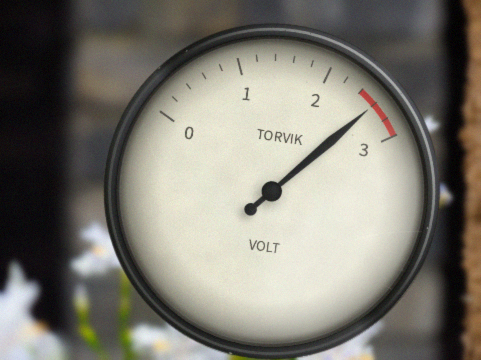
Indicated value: 2.6V
